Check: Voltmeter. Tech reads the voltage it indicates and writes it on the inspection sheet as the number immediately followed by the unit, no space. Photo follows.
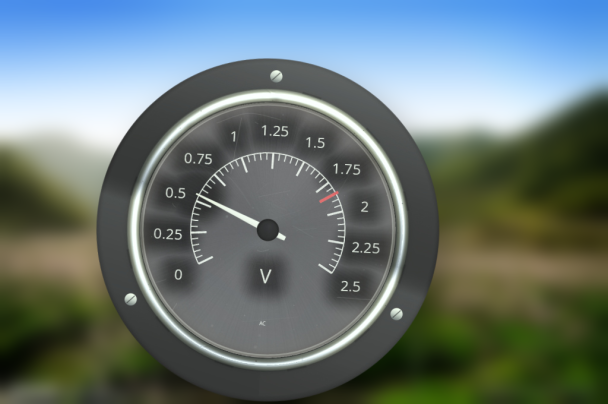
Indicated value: 0.55V
